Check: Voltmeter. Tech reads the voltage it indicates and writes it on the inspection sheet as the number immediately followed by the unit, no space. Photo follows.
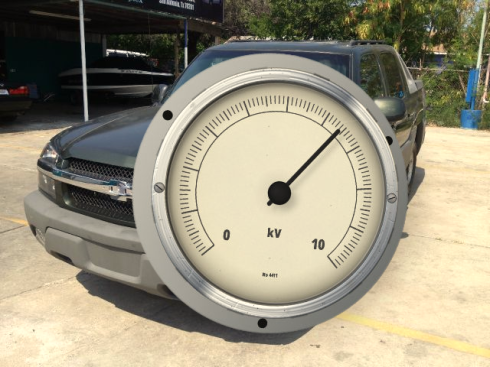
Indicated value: 6.4kV
